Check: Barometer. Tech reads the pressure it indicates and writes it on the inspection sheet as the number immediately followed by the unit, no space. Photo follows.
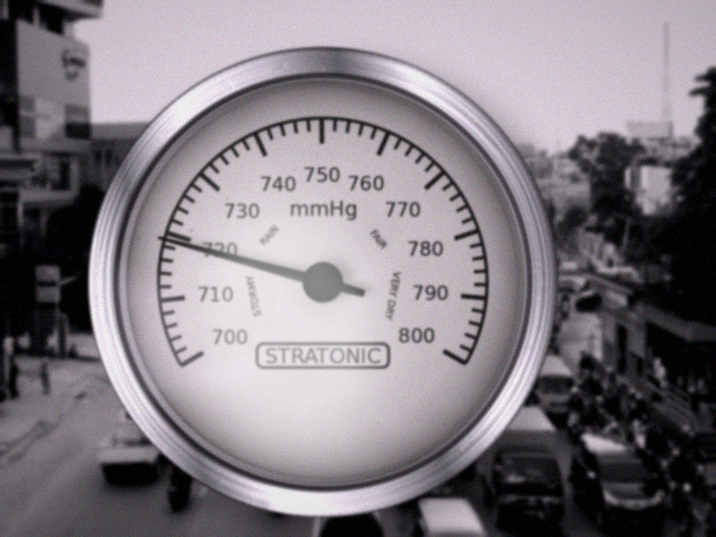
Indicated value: 719mmHg
